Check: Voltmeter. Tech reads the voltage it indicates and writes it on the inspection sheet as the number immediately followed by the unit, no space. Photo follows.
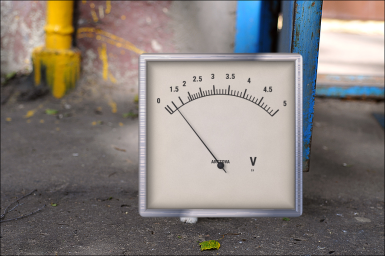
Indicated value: 1V
